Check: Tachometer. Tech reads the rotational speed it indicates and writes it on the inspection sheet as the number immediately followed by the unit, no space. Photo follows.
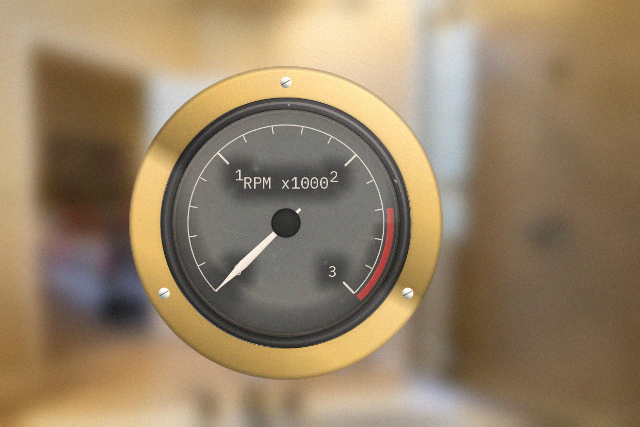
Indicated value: 0rpm
